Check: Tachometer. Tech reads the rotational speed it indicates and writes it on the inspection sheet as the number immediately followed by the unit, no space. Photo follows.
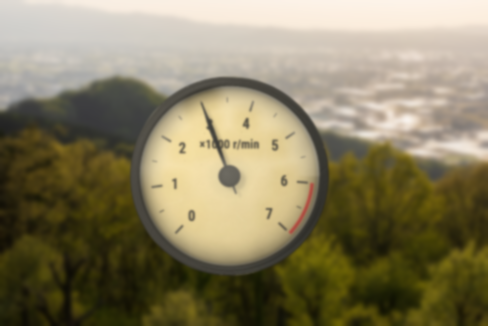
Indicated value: 3000rpm
